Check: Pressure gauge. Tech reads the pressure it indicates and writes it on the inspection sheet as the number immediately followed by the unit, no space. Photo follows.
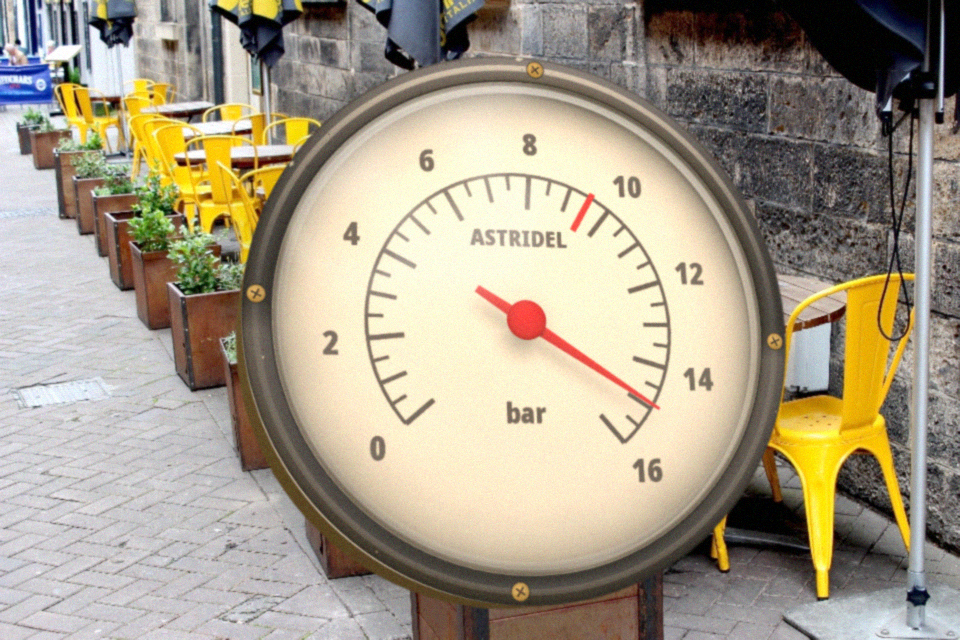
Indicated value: 15bar
